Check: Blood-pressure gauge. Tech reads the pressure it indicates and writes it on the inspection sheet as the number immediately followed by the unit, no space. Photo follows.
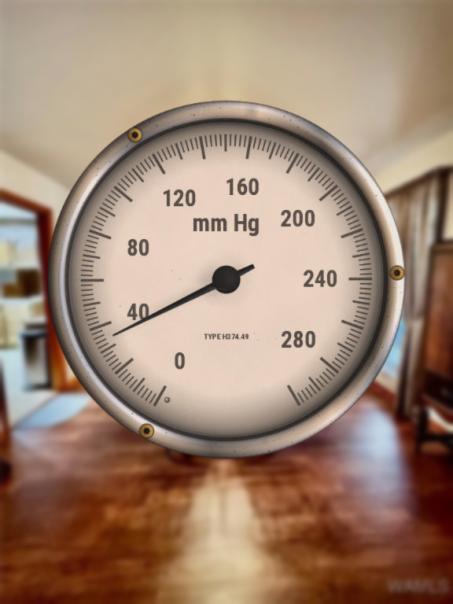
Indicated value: 34mmHg
